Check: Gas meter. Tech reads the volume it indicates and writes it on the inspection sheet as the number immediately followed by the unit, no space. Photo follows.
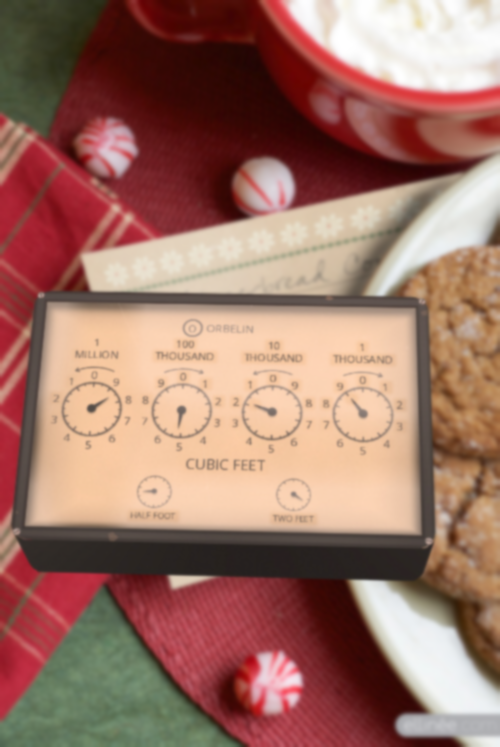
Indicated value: 851900ft³
